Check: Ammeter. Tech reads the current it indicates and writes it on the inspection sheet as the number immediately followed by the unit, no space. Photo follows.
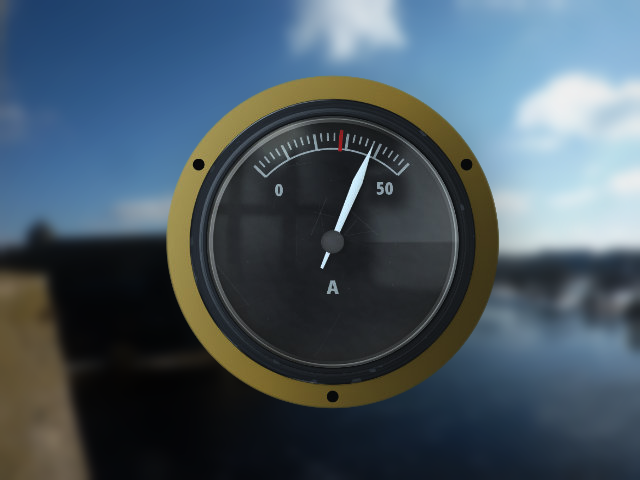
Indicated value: 38A
